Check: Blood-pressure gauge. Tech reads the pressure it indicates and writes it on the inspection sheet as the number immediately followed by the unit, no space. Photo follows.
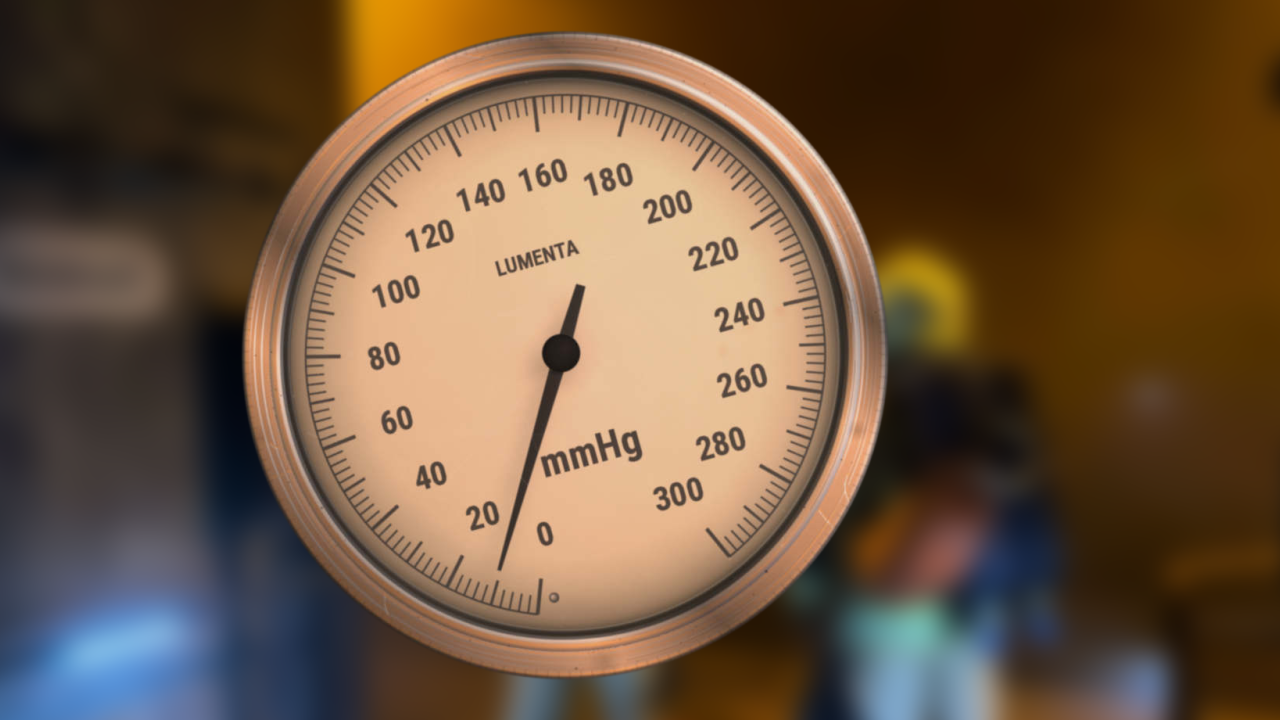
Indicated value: 10mmHg
